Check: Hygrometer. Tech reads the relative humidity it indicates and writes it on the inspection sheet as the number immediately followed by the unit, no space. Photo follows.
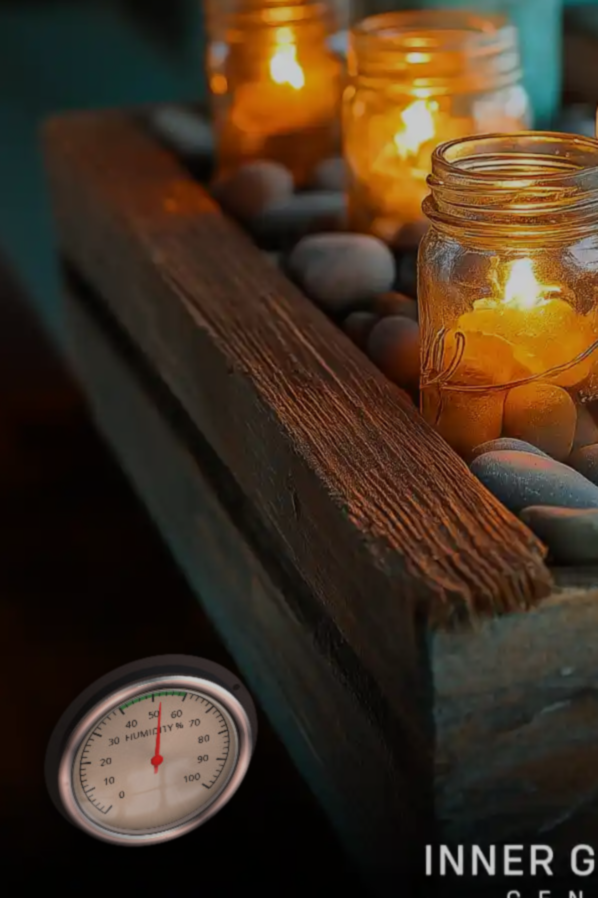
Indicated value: 52%
